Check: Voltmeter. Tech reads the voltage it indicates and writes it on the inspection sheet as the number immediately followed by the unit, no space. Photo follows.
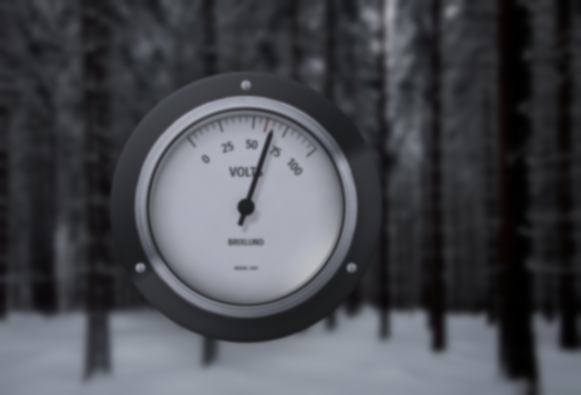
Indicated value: 65V
